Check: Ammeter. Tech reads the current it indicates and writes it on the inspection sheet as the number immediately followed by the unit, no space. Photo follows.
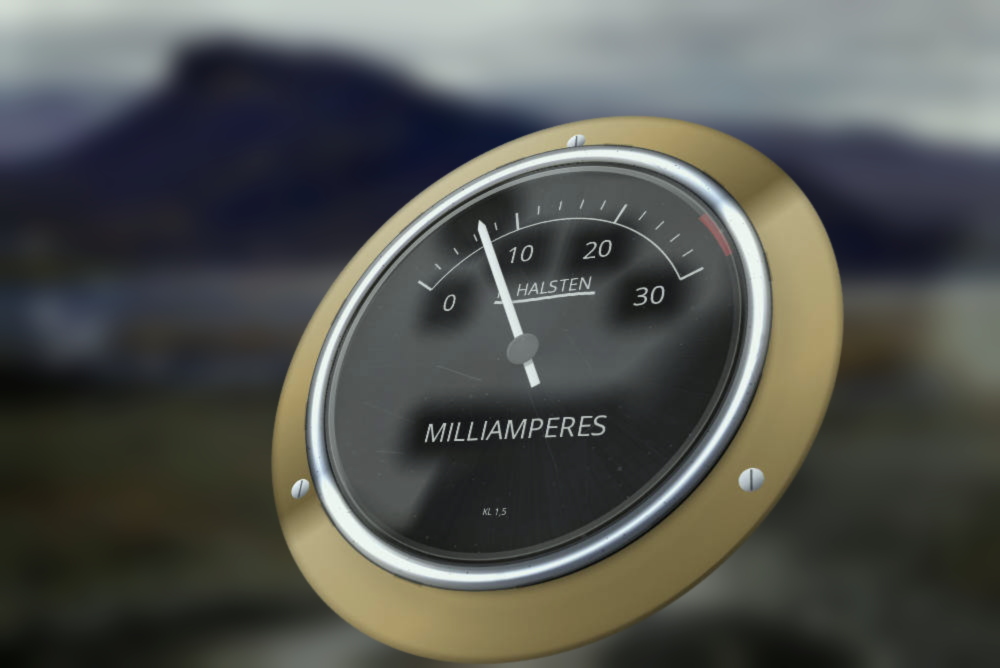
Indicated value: 7mA
